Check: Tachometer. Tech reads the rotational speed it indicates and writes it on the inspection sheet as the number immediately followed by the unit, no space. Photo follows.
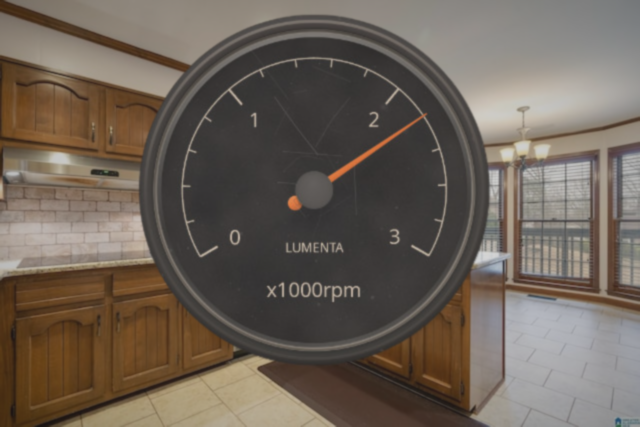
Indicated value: 2200rpm
